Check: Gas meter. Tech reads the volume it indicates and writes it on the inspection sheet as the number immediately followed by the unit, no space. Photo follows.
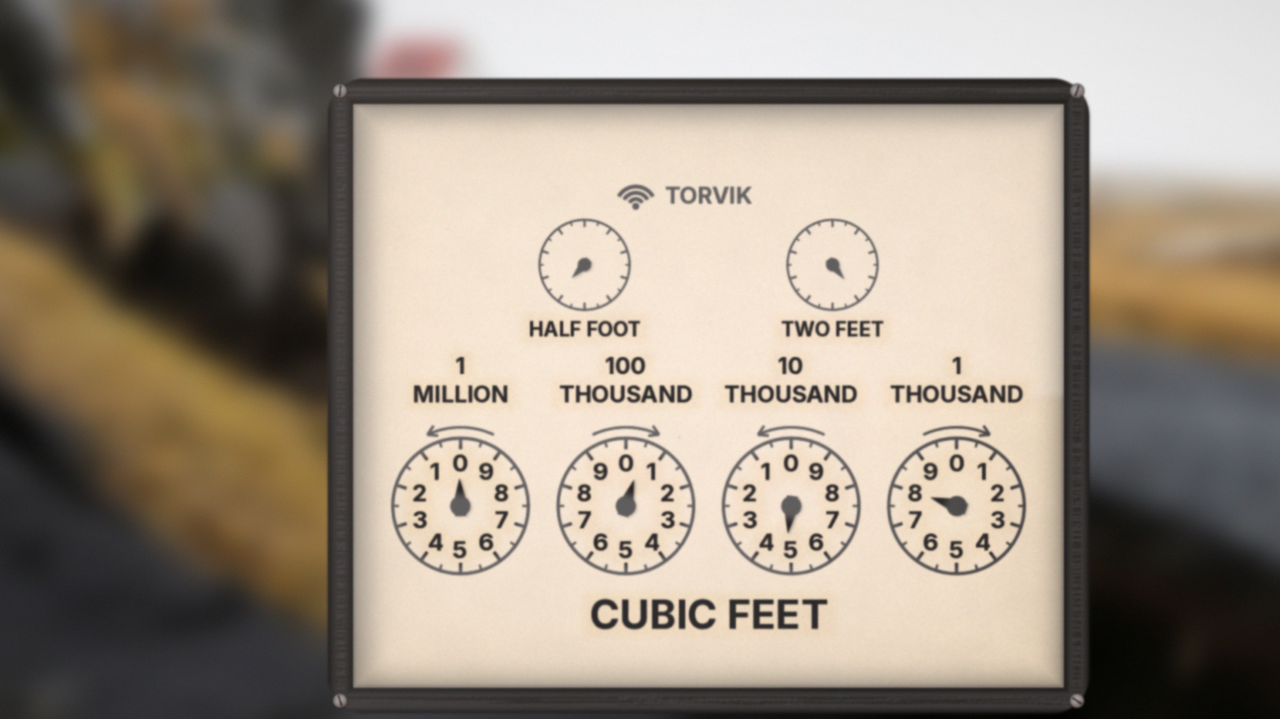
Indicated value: 4800ft³
